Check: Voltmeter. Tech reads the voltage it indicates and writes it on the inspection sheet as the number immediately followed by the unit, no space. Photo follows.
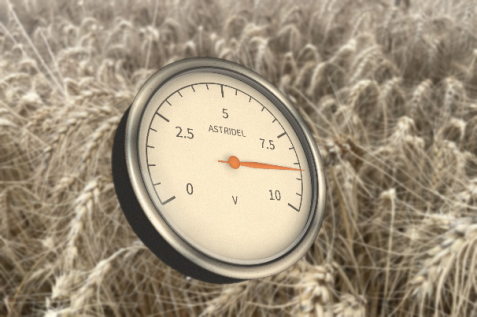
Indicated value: 8.75V
